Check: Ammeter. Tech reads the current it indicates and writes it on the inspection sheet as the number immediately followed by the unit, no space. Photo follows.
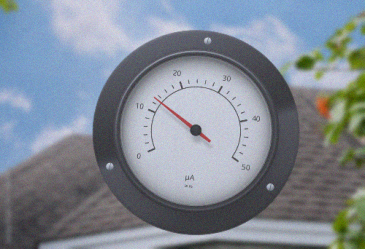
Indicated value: 13µA
